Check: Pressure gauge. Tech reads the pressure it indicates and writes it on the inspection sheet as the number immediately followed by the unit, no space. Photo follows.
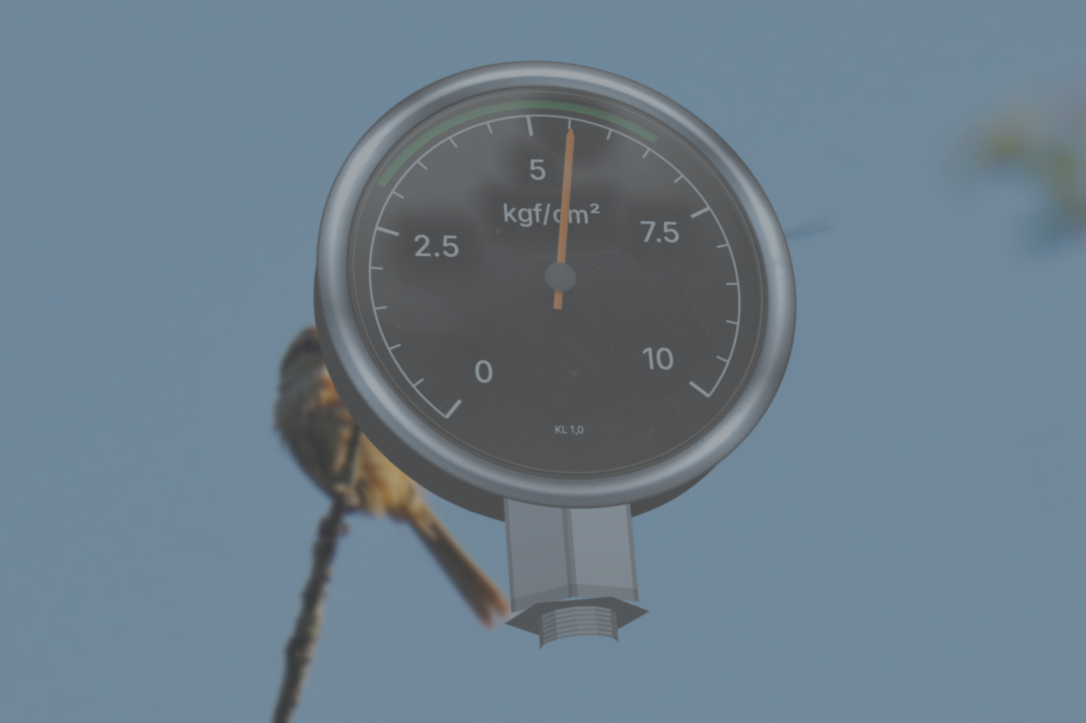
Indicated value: 5.5kg/cm²
